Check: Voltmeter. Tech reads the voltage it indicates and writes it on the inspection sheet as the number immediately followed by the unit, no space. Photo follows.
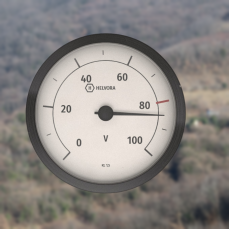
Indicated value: 85V
